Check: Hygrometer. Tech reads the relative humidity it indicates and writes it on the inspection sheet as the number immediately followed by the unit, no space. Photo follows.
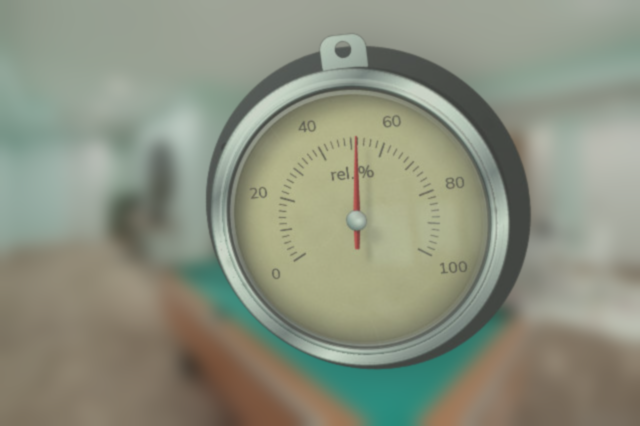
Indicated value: 52%
